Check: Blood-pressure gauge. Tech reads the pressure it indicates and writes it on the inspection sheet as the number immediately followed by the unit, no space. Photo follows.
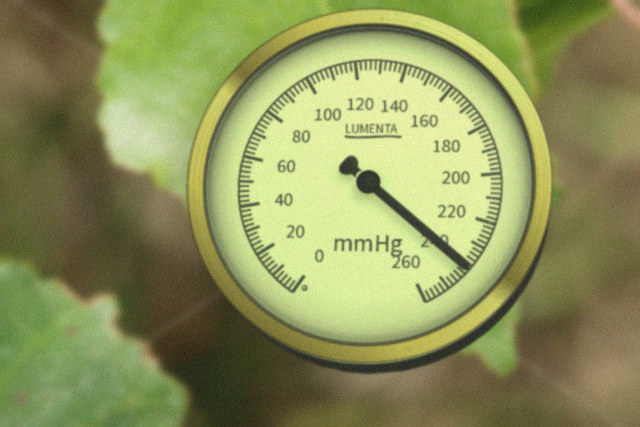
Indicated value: 240mmHg
